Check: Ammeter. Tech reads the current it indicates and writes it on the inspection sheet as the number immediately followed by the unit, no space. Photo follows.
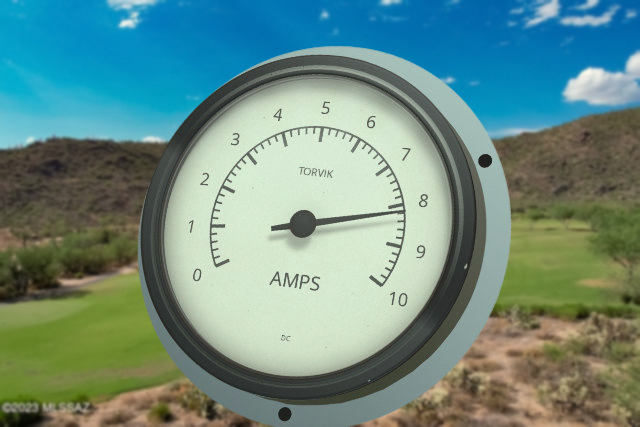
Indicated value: 8.2A
